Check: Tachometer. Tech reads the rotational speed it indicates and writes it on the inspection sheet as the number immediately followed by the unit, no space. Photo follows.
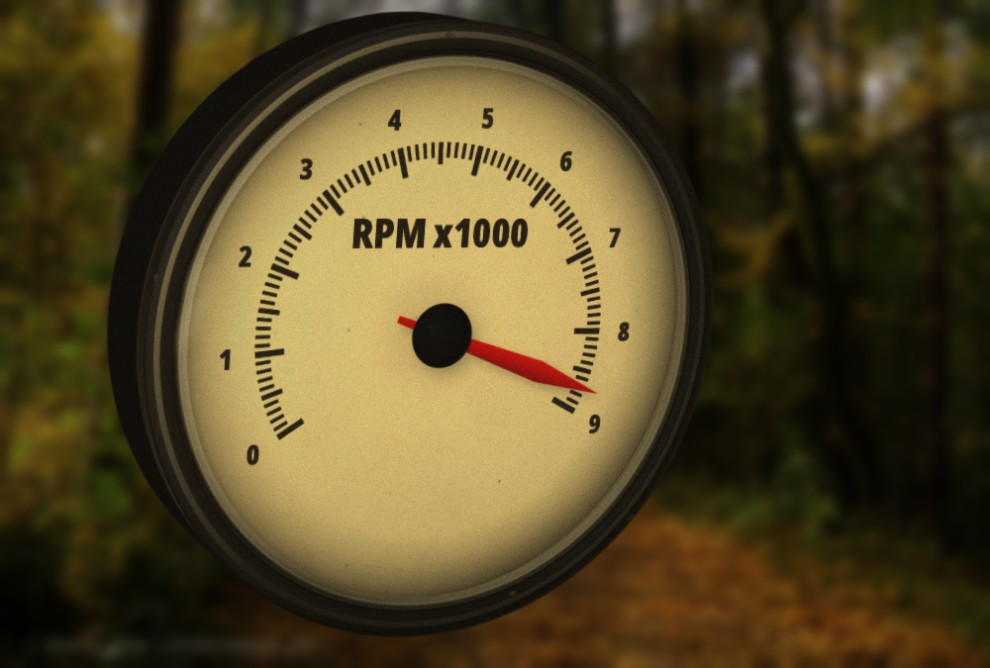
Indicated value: 8700rpm
